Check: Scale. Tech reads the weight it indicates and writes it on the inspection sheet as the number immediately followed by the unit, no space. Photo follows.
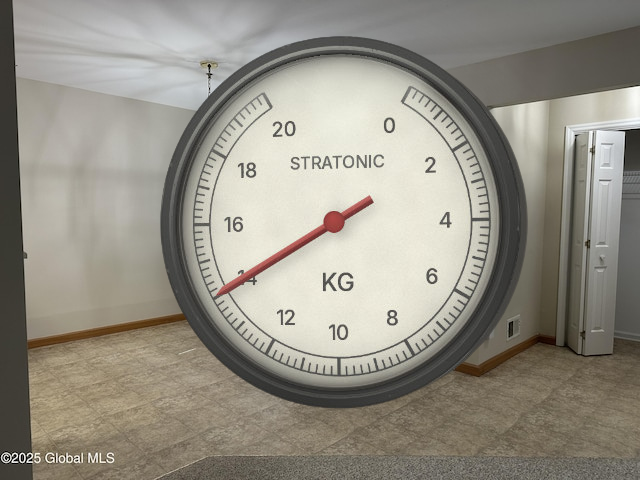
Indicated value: 14kg
